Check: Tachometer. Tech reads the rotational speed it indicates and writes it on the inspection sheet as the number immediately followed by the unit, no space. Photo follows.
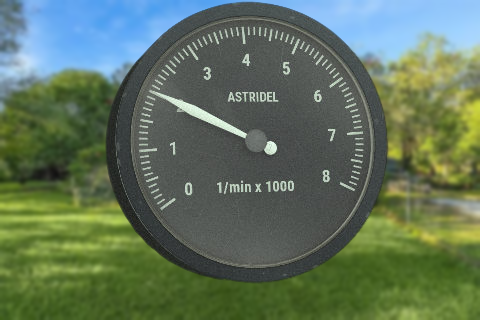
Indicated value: 2000rpm
